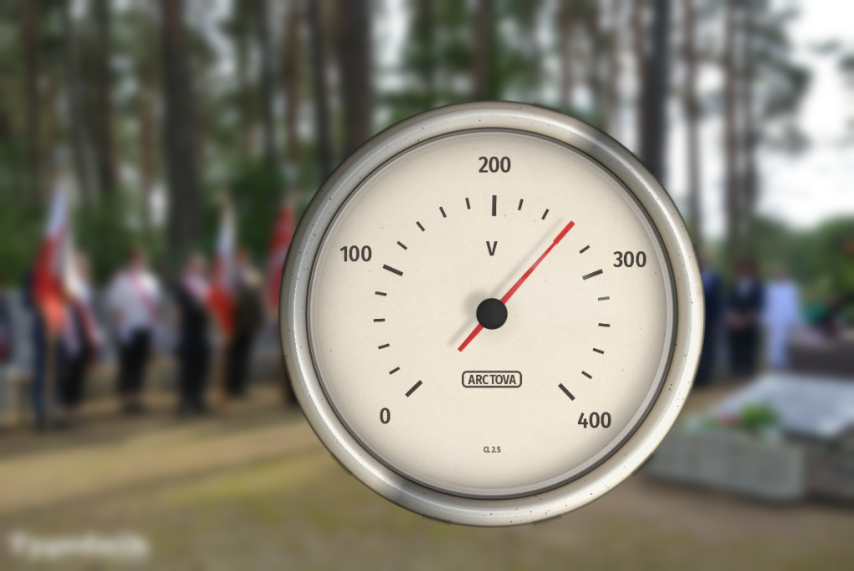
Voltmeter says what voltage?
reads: 260 V
